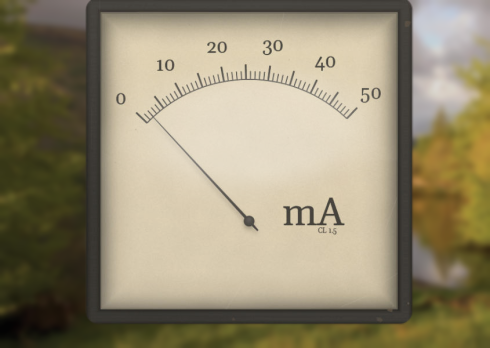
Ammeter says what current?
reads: 2 mA
